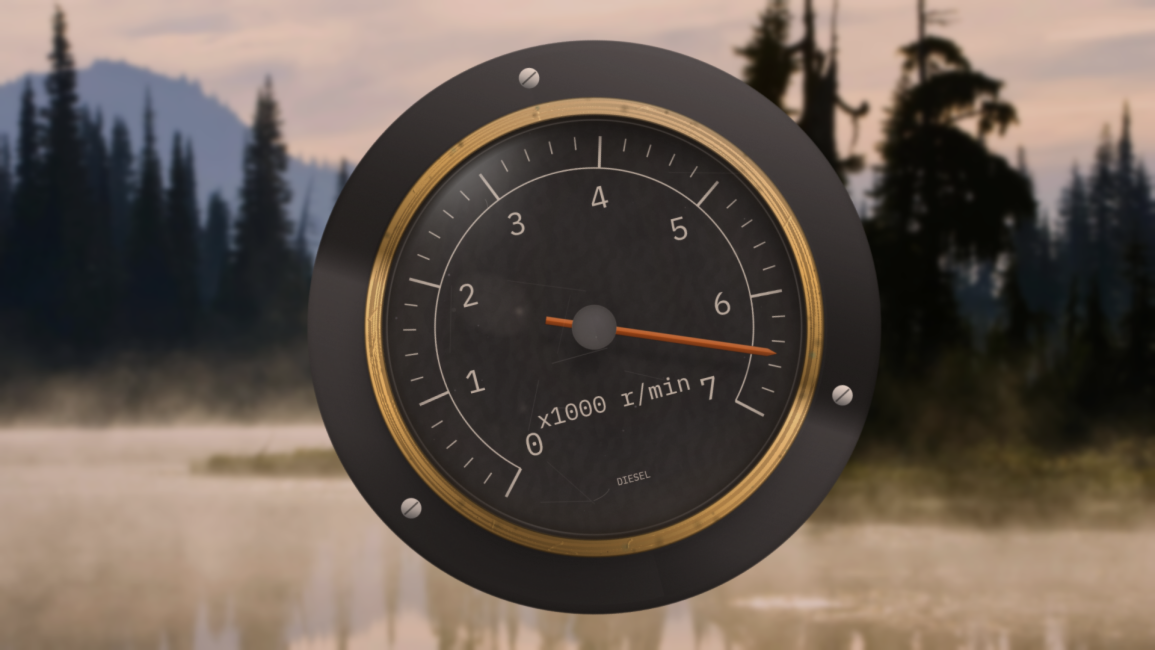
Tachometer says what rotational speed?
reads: 6500 rpm
